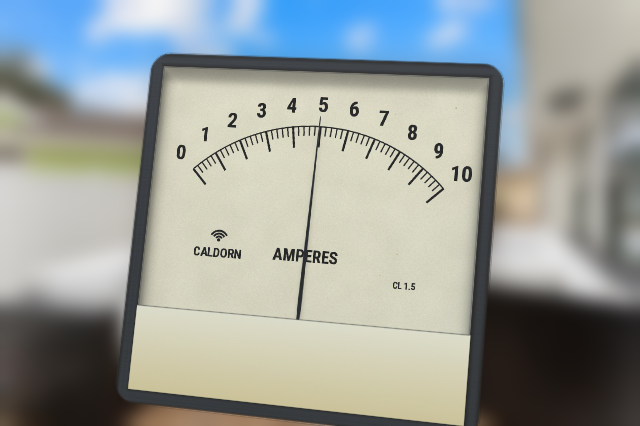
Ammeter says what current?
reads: 5 A
